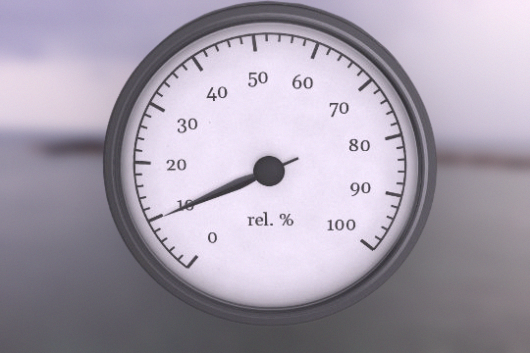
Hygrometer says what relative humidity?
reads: 10 %
